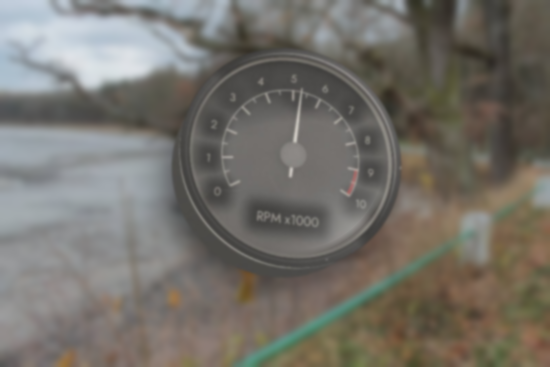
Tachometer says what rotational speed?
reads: 5250 rpm
